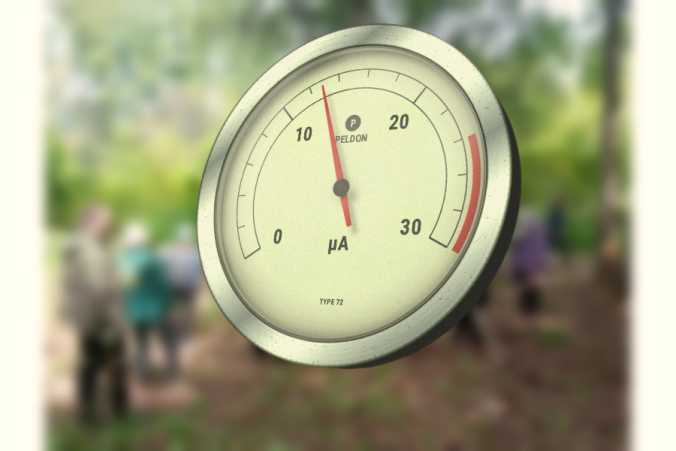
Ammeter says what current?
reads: 13 µA
